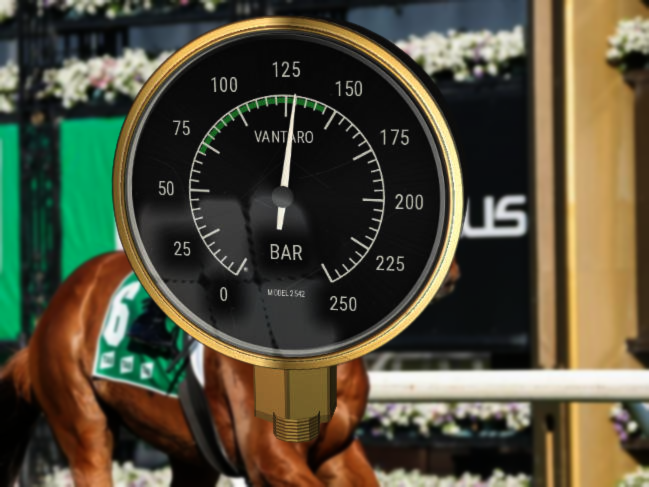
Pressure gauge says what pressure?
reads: 130 bar
